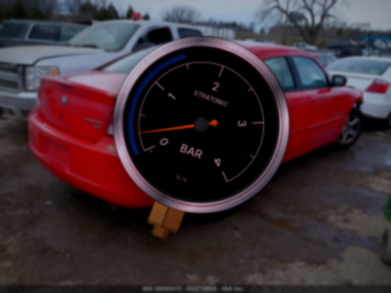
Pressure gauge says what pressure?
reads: 0.25 bar
